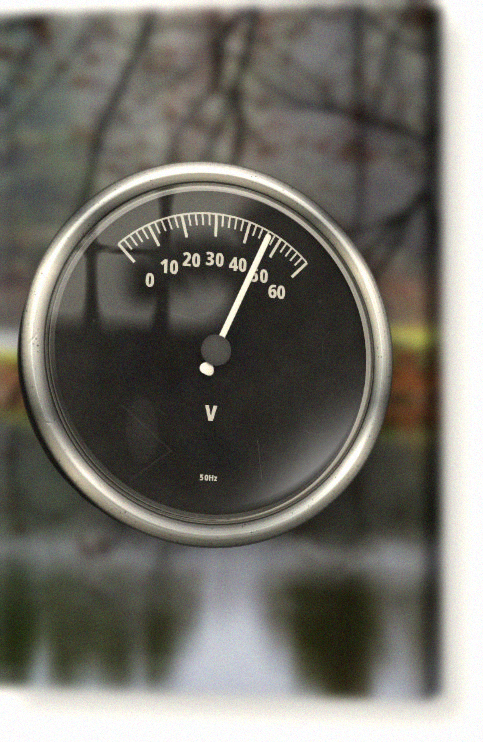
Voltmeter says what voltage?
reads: 46 V
